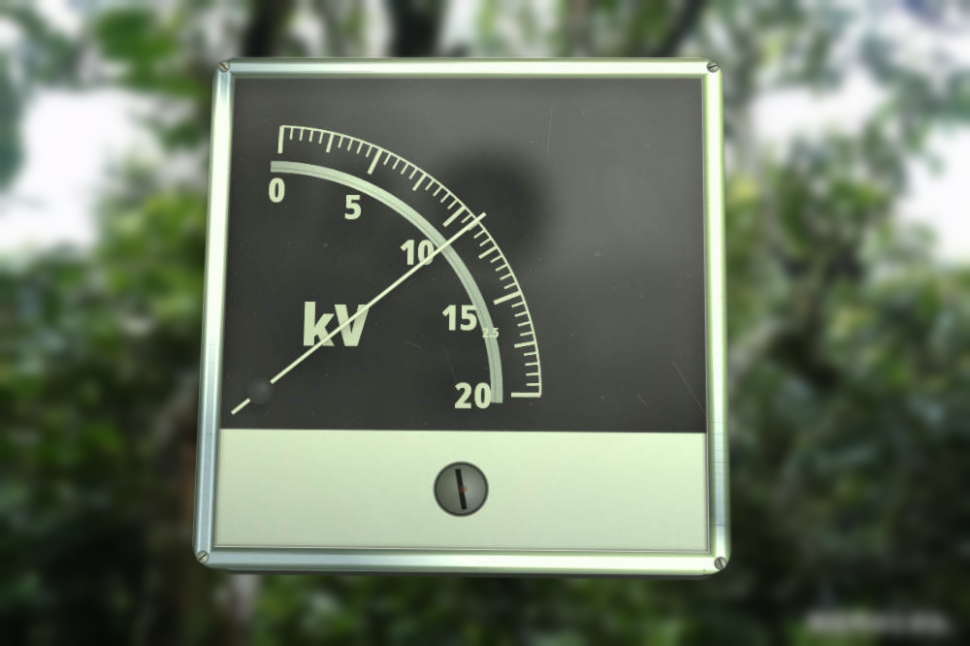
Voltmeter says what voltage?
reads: 11 kV
